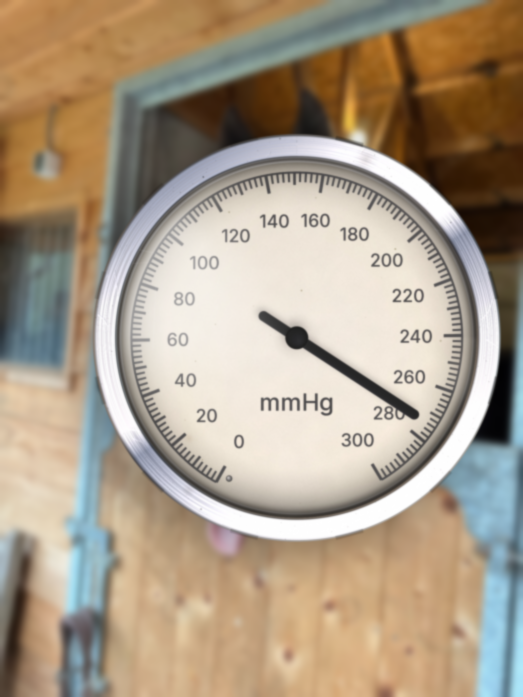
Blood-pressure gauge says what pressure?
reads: 274 mmHg
